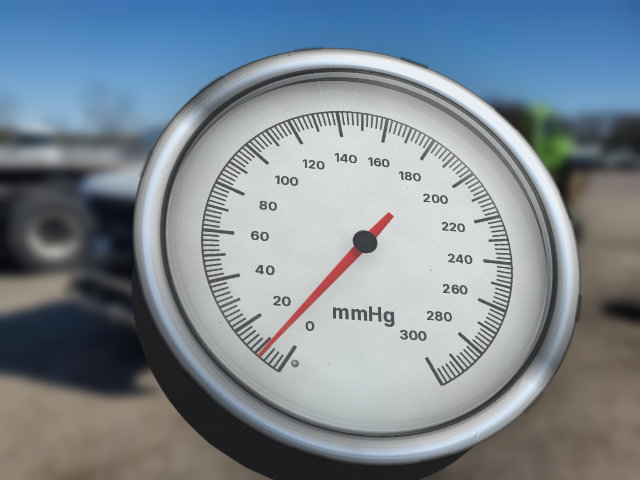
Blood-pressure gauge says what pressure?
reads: 8 mmHg
